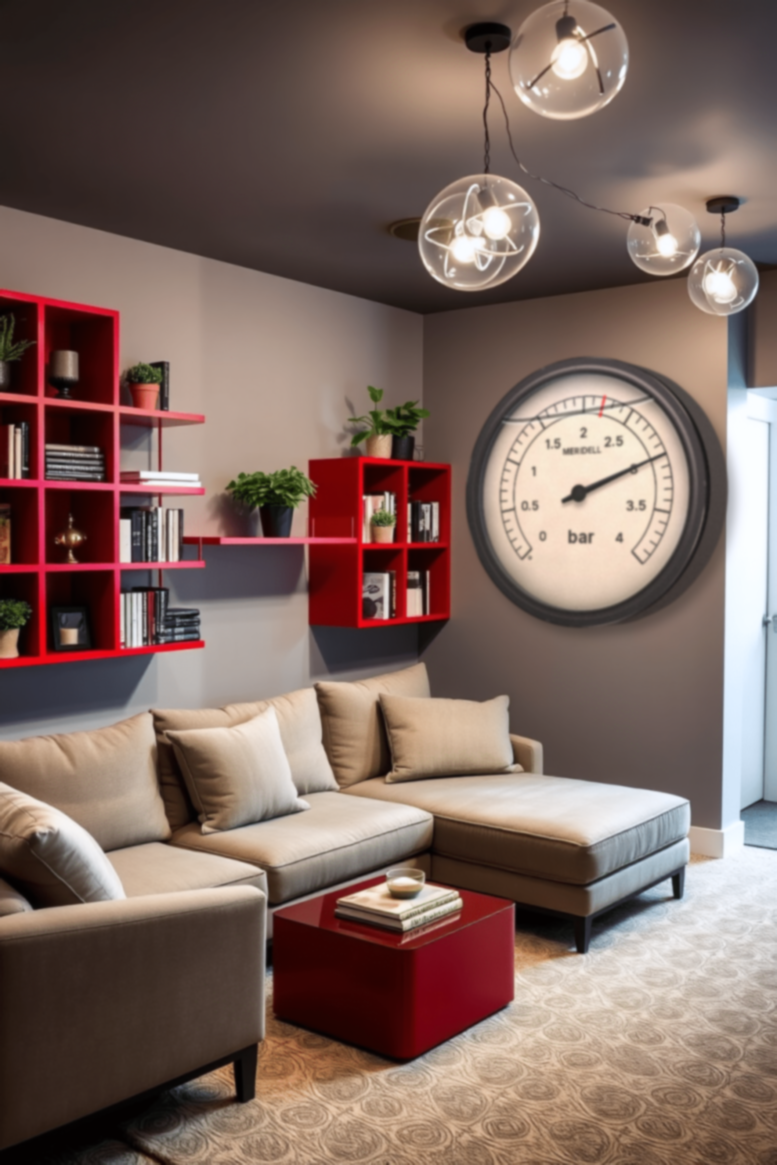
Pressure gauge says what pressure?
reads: 3 bar
